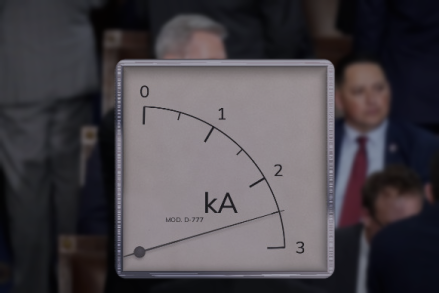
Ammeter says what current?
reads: 2.5 kA
